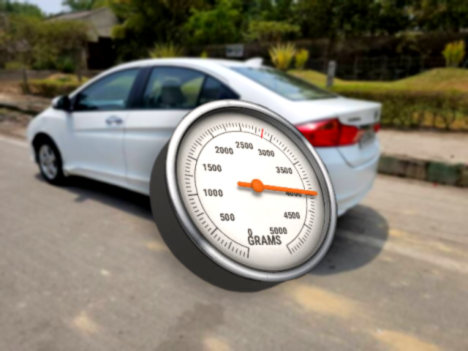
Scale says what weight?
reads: 4000 g
